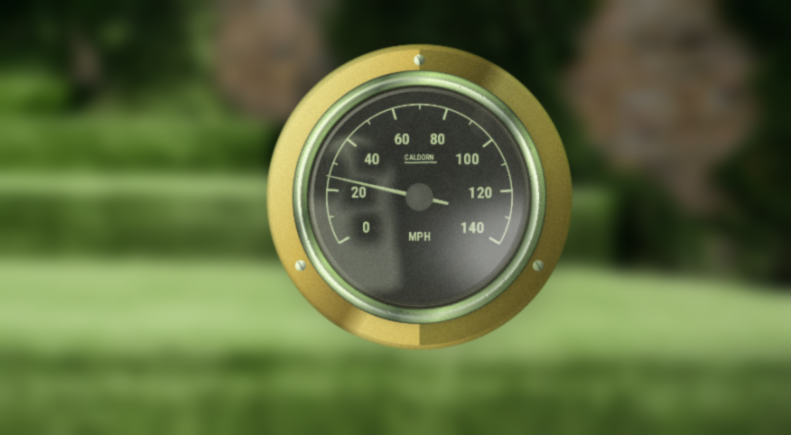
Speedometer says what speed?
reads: 25 mph
